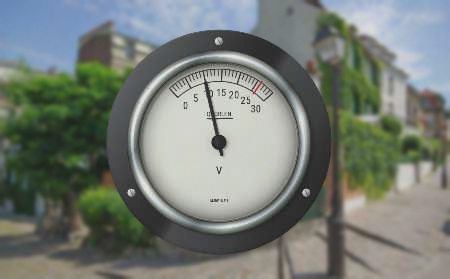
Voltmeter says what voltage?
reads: 10 V
